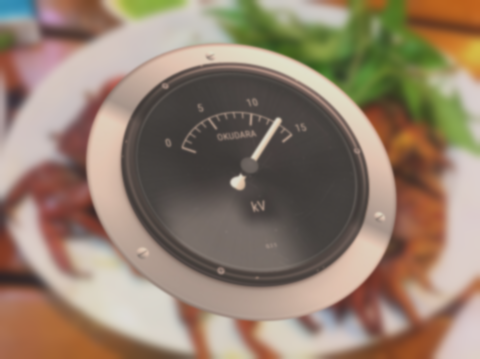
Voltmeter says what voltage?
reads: 13 kV
